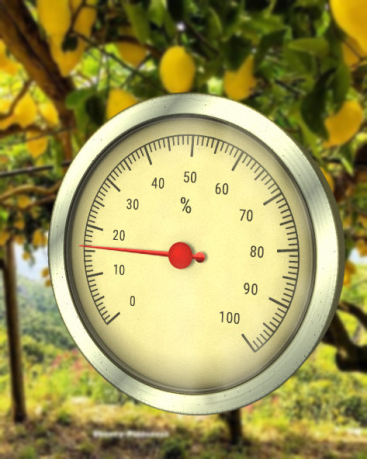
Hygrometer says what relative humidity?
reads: 16 %
